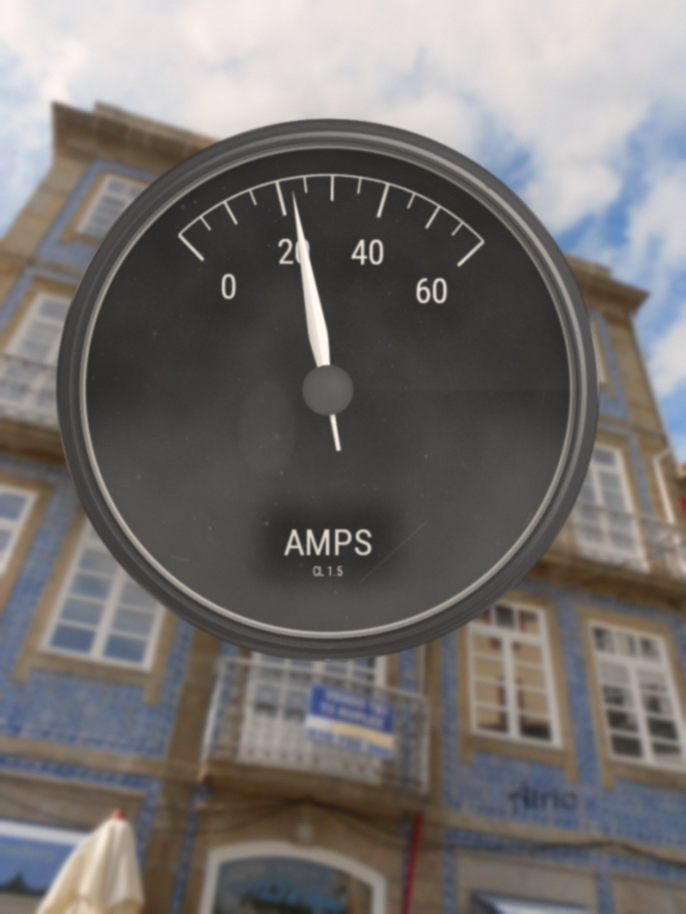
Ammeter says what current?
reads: 22.5 A
